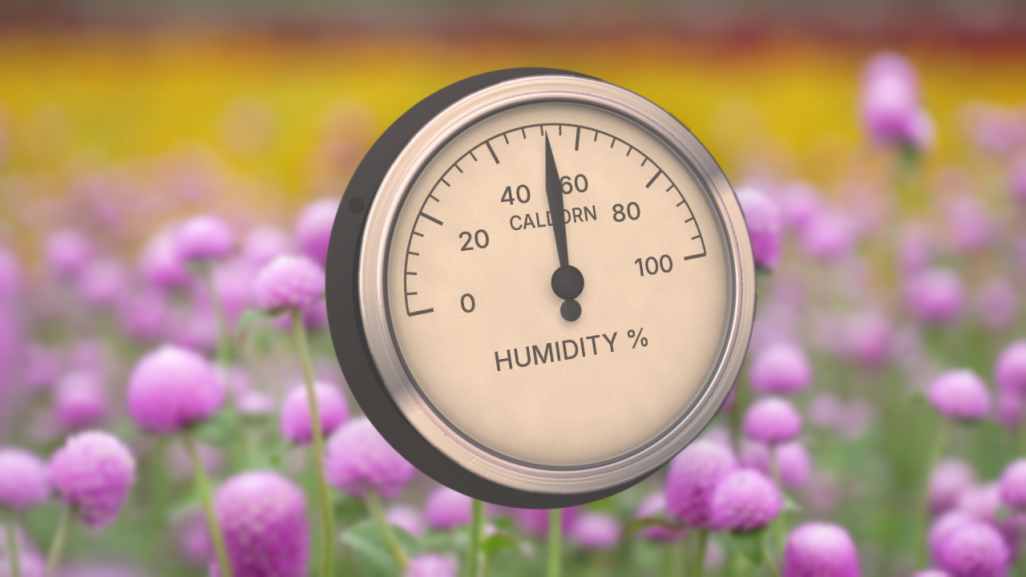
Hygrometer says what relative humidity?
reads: 52 %
